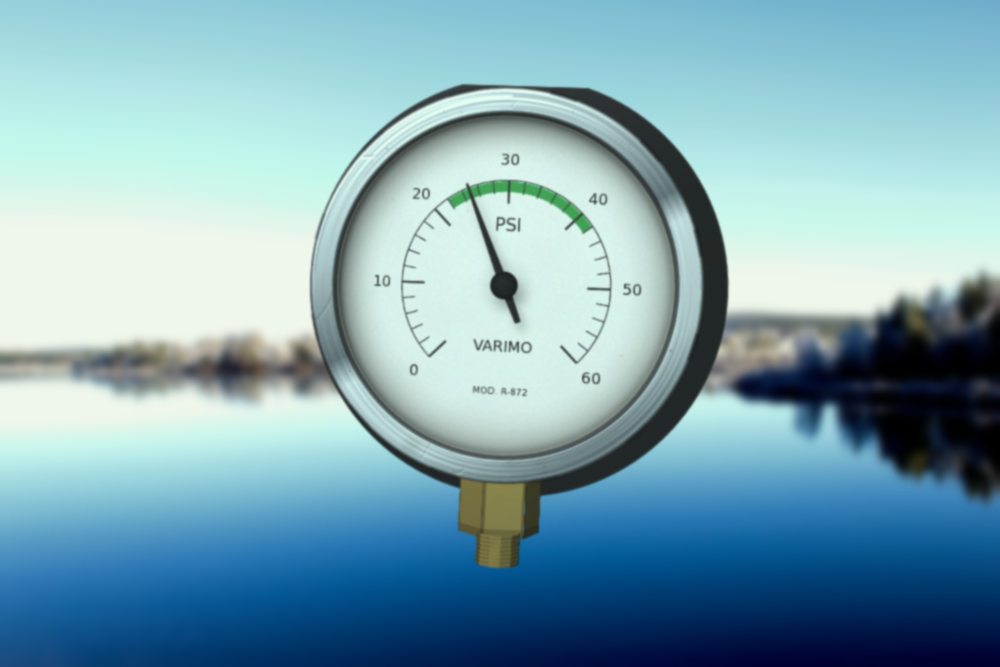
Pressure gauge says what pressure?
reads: 25 psi
